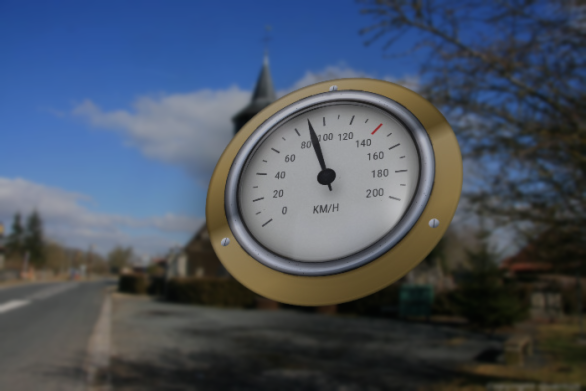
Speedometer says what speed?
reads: 90 km/h
